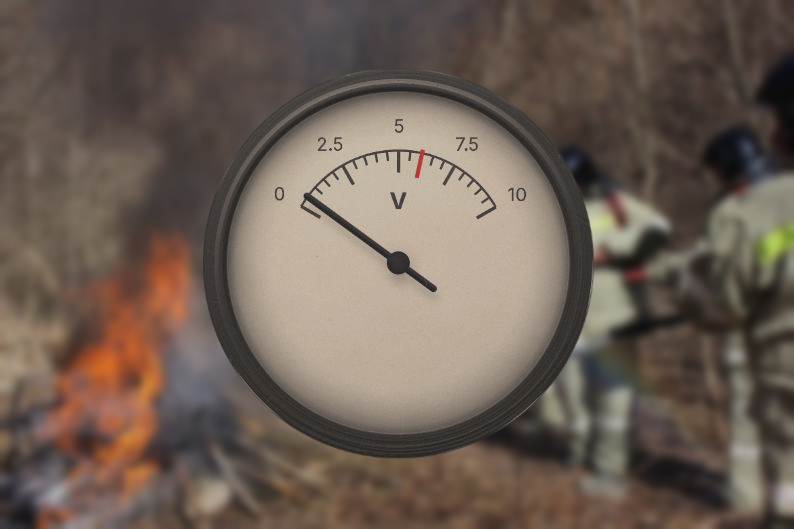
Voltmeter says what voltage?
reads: 0.5 V
